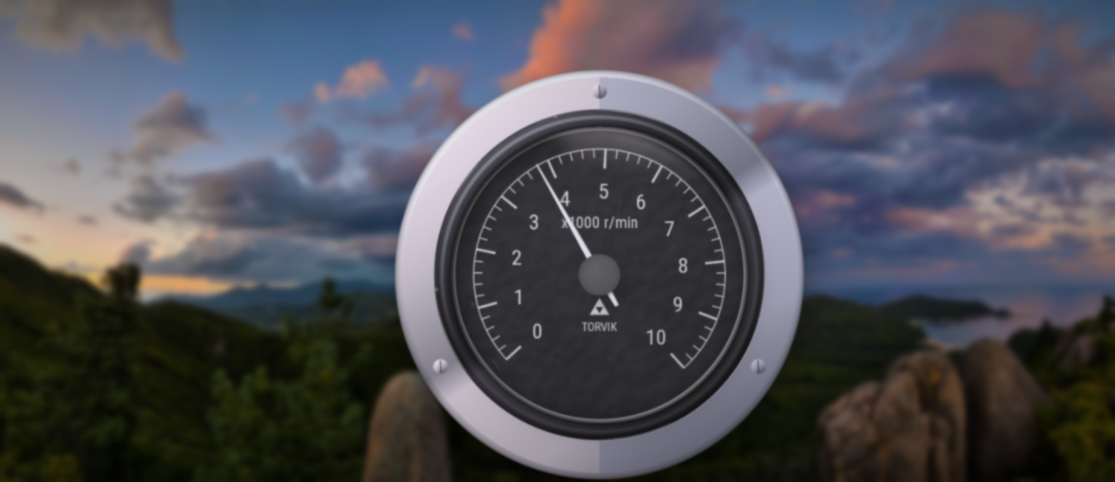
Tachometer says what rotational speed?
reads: 3800 rpm
